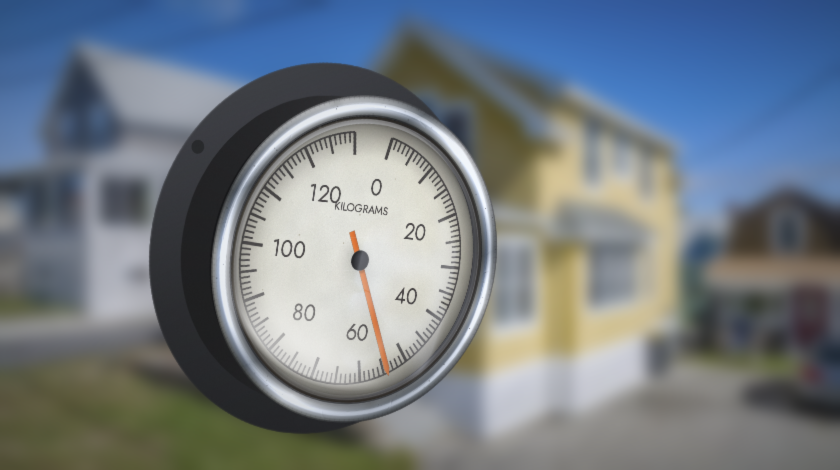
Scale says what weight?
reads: 55 kg
